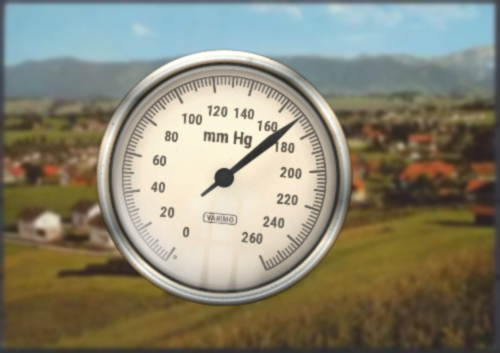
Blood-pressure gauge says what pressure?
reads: 170 mmHg
